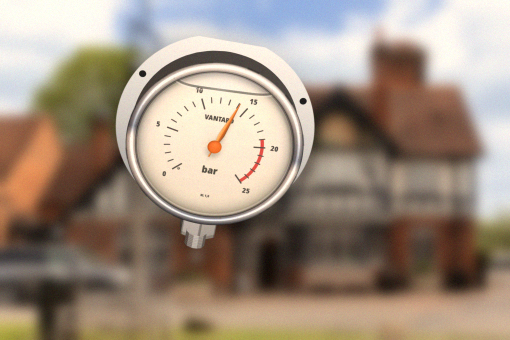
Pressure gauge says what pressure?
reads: 14 bar
